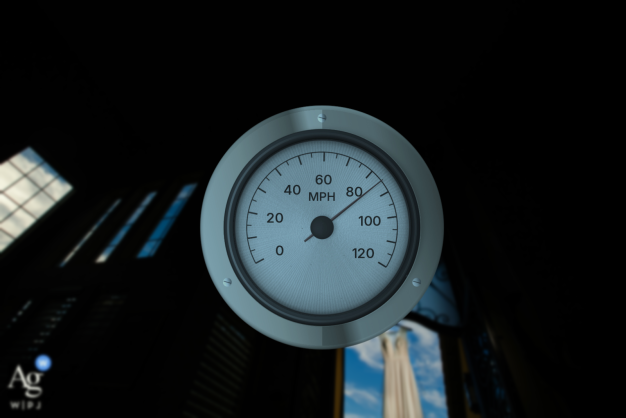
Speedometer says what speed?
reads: 85 mph
